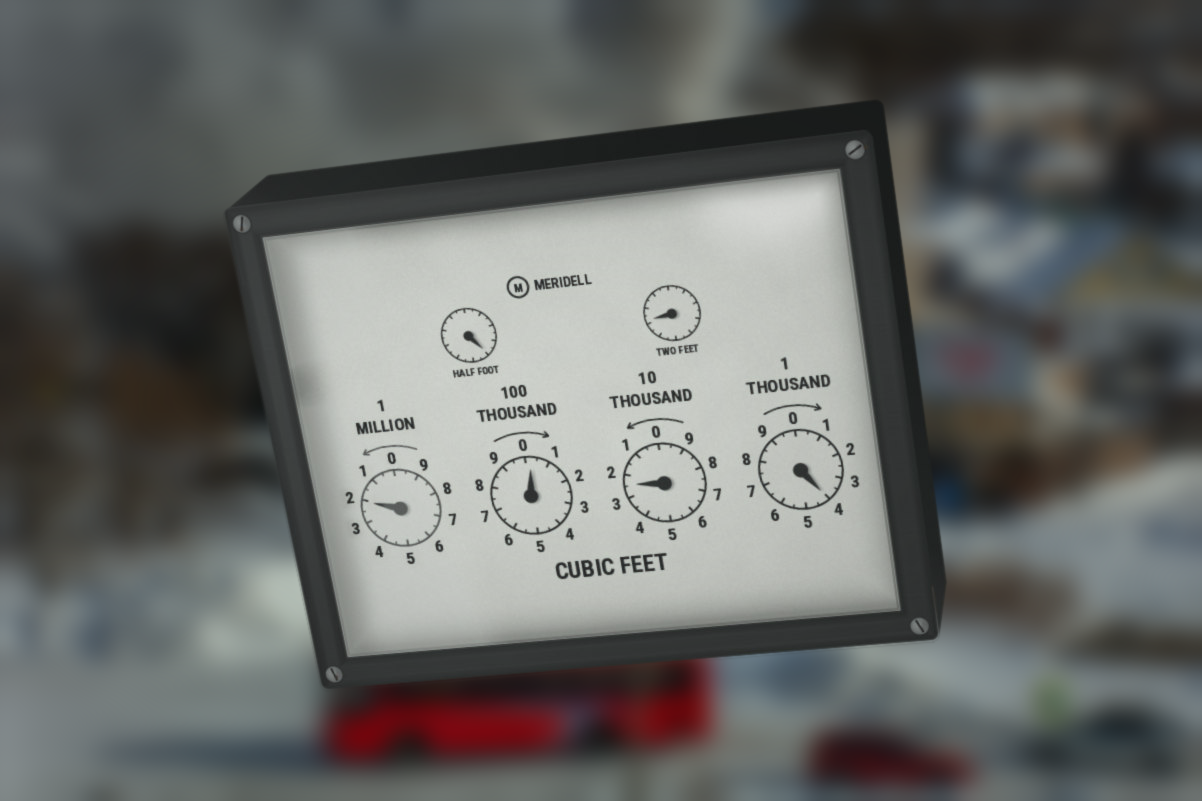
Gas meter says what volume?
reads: 202400 ft³
